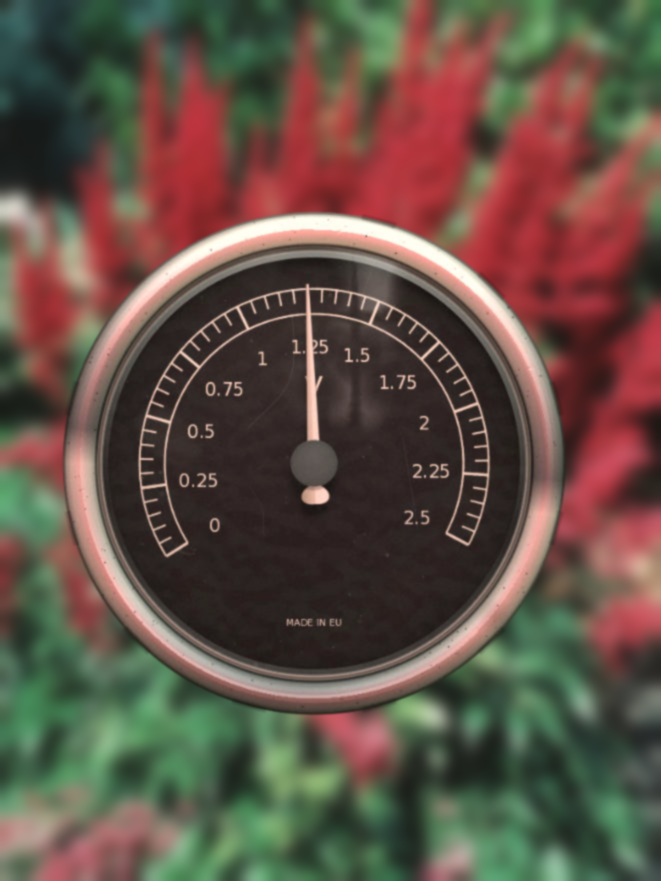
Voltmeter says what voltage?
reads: 1.25 V
